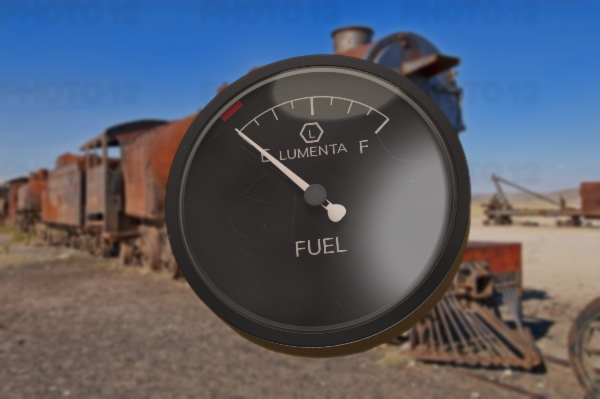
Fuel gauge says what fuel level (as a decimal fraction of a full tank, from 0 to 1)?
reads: 0
